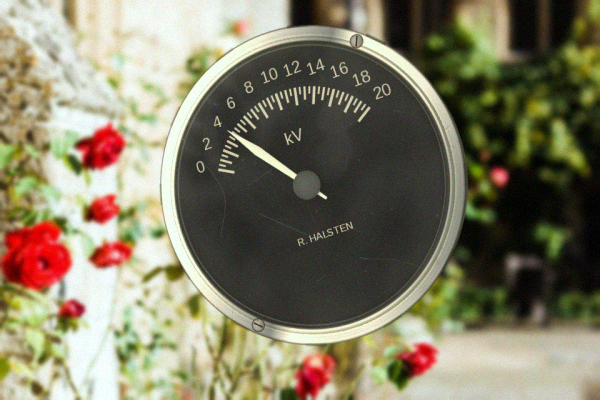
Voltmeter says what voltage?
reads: 4 kV
